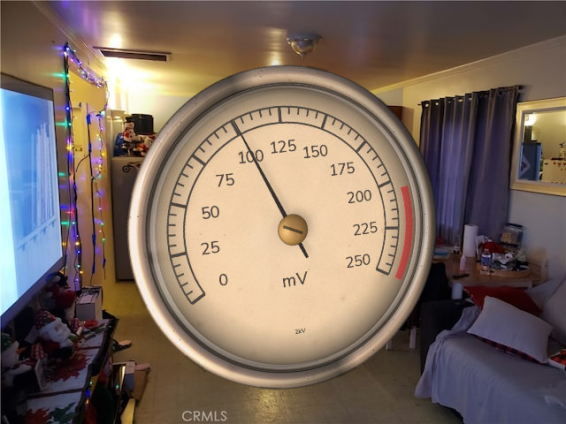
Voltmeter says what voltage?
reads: 100 mV
